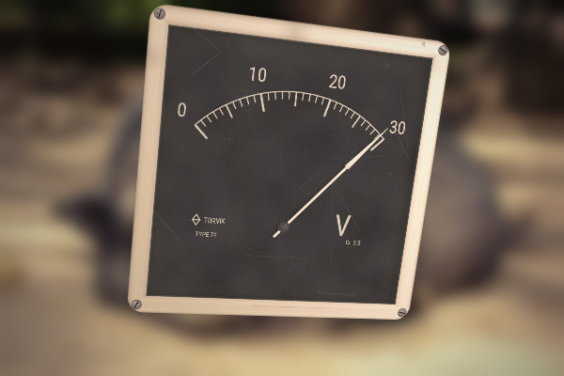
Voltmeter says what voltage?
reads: 29 V
